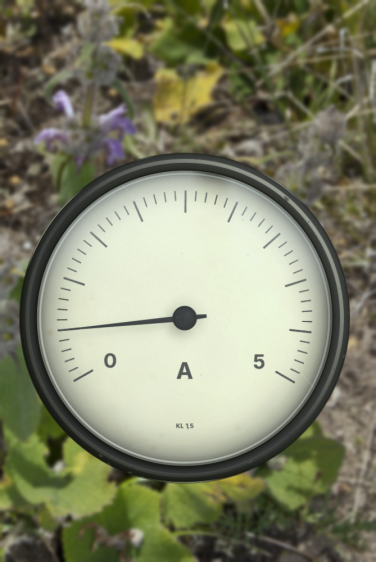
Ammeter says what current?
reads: 0.5 A
